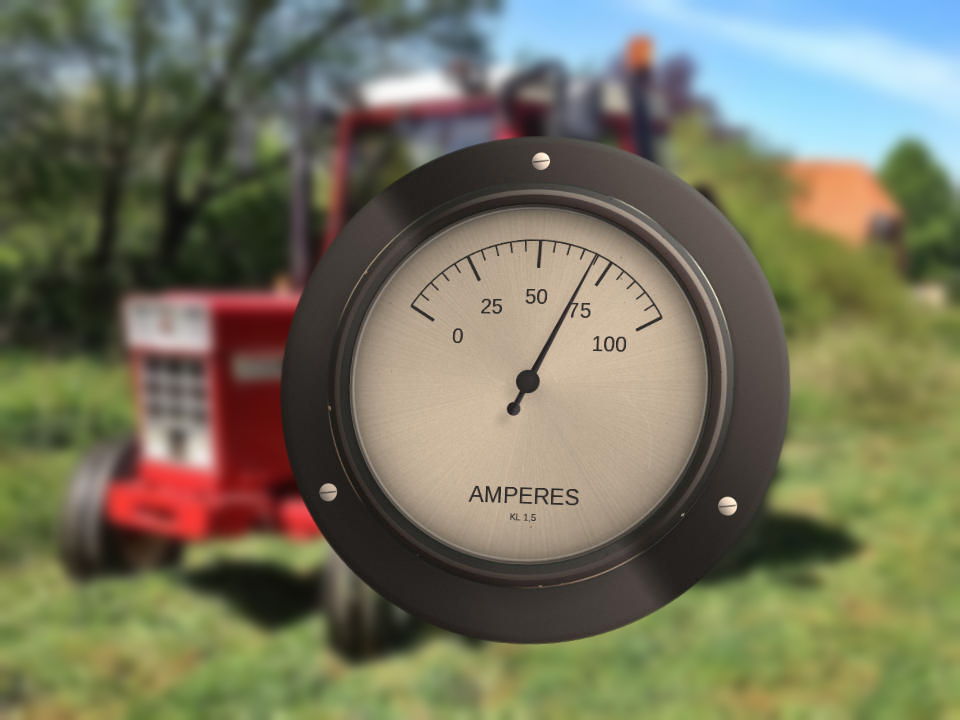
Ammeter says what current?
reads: 70 A
